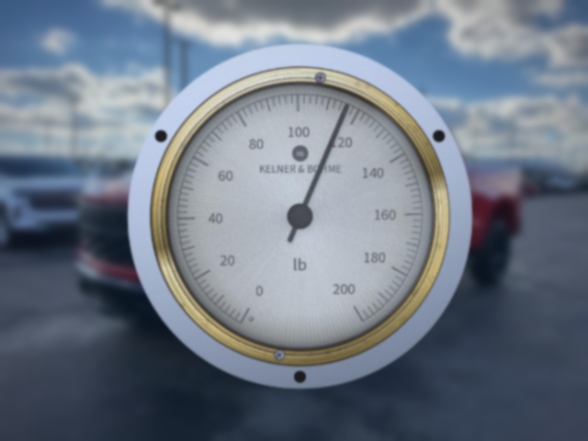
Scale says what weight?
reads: 116 lb
